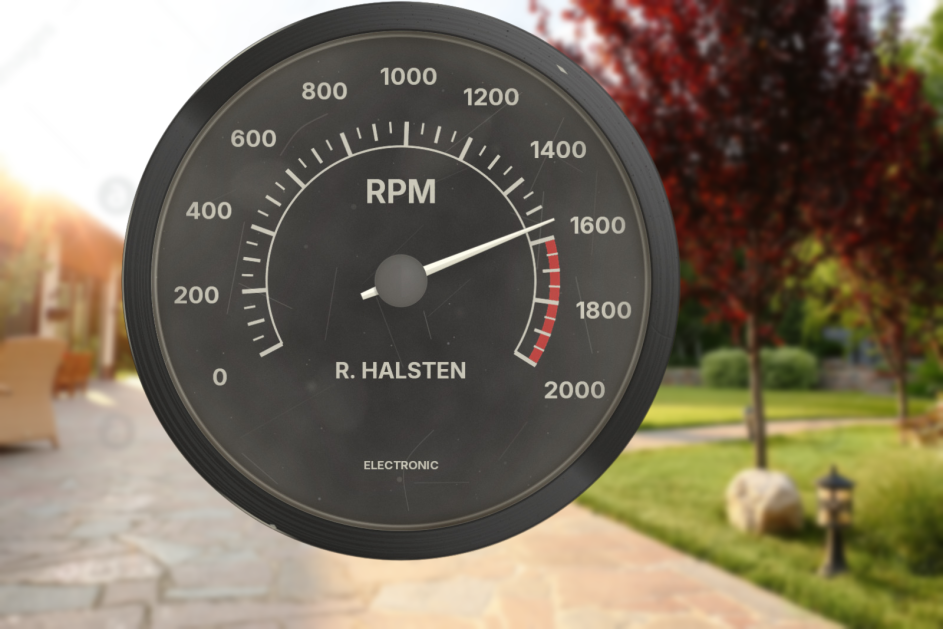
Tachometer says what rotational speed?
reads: 1550 rpm
